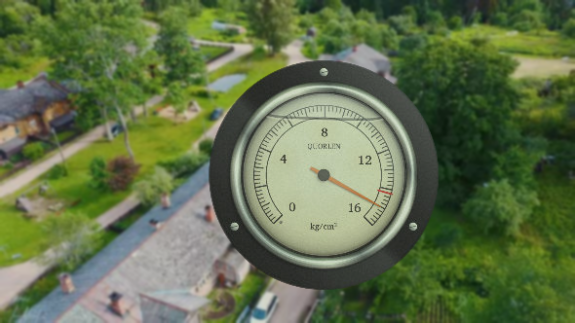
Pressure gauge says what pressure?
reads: 15 kg/cm²
